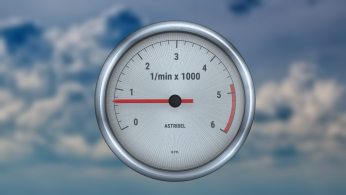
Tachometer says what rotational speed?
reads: 700 rpm
